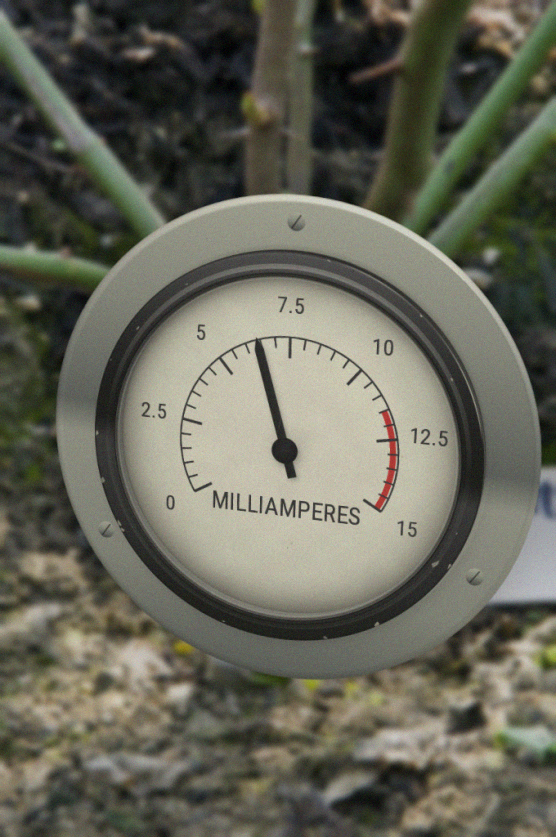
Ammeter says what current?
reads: 6.5 mA
